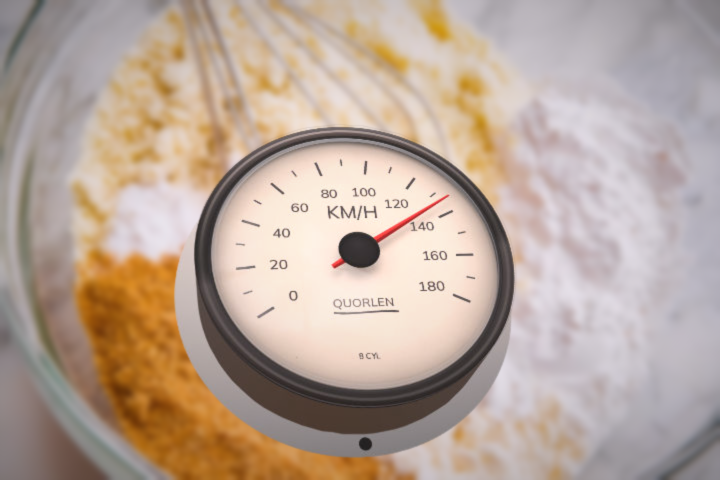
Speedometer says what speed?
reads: 135 km/h
